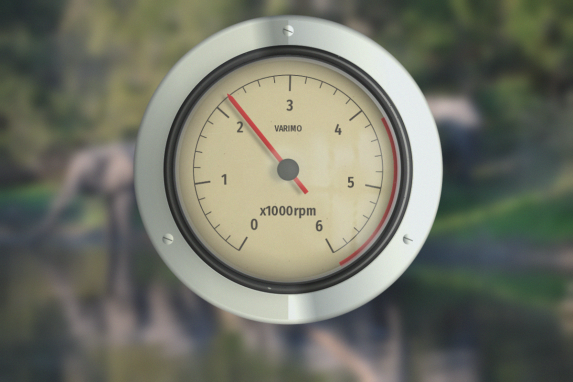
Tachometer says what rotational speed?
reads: 2200 rpm
